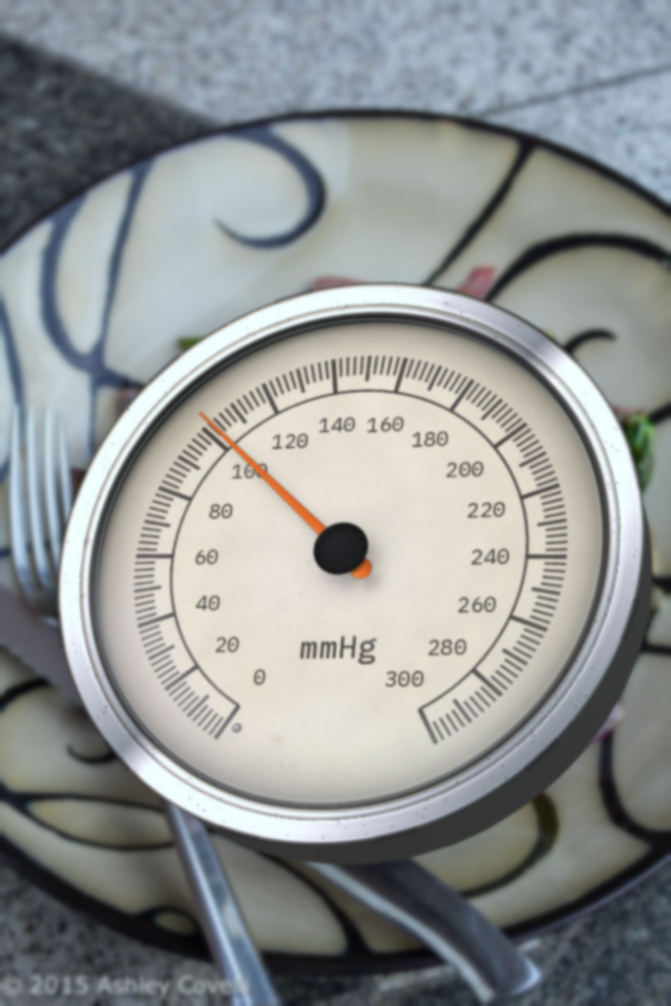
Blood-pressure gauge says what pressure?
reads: 102 mmHg
